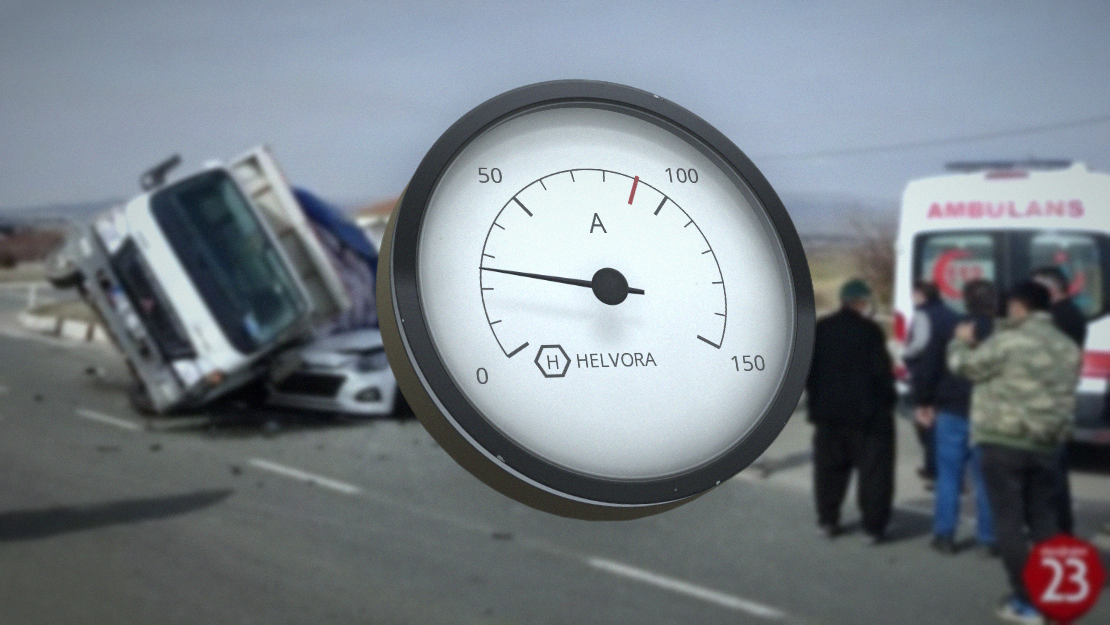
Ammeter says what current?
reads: 25 A
